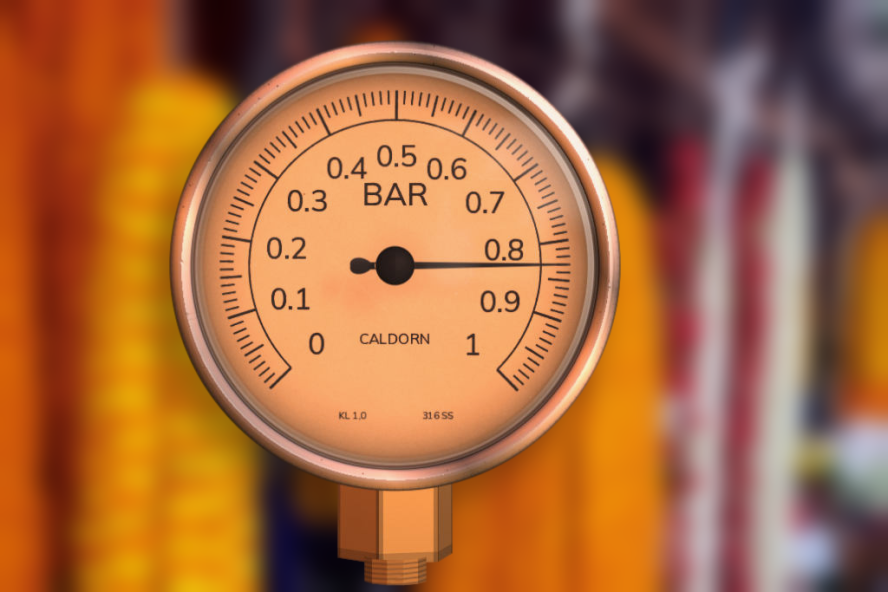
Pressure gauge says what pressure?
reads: 0.83 bar
